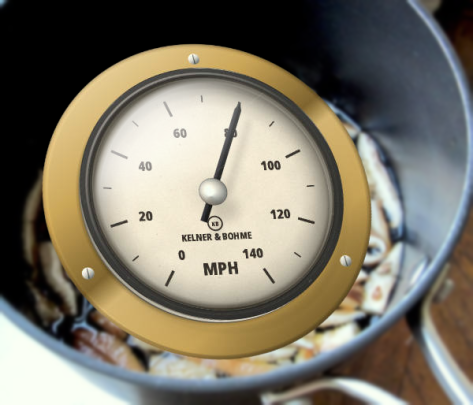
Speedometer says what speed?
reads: 80 mph
